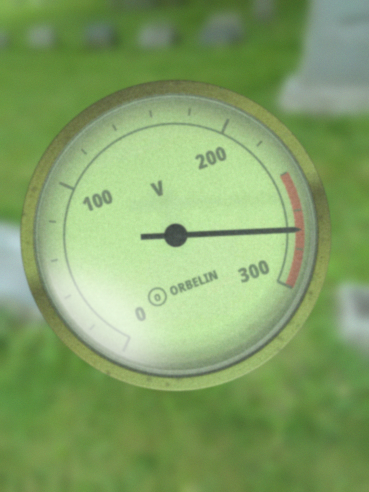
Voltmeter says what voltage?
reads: 270 V
